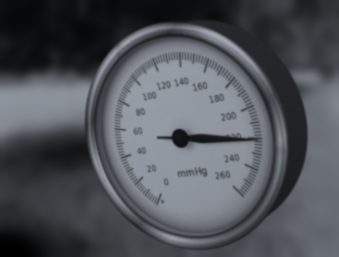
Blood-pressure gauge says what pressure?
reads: 220 mmHg
